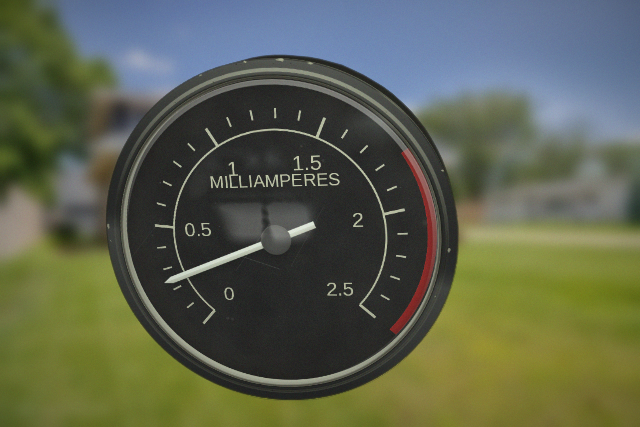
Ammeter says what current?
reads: 0.25 mA
